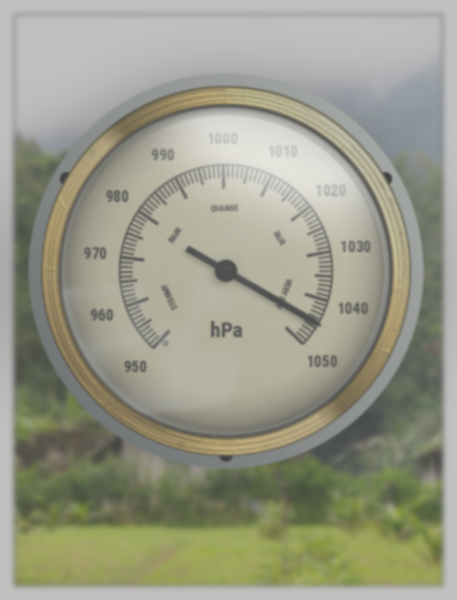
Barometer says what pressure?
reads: 1045 hPa
